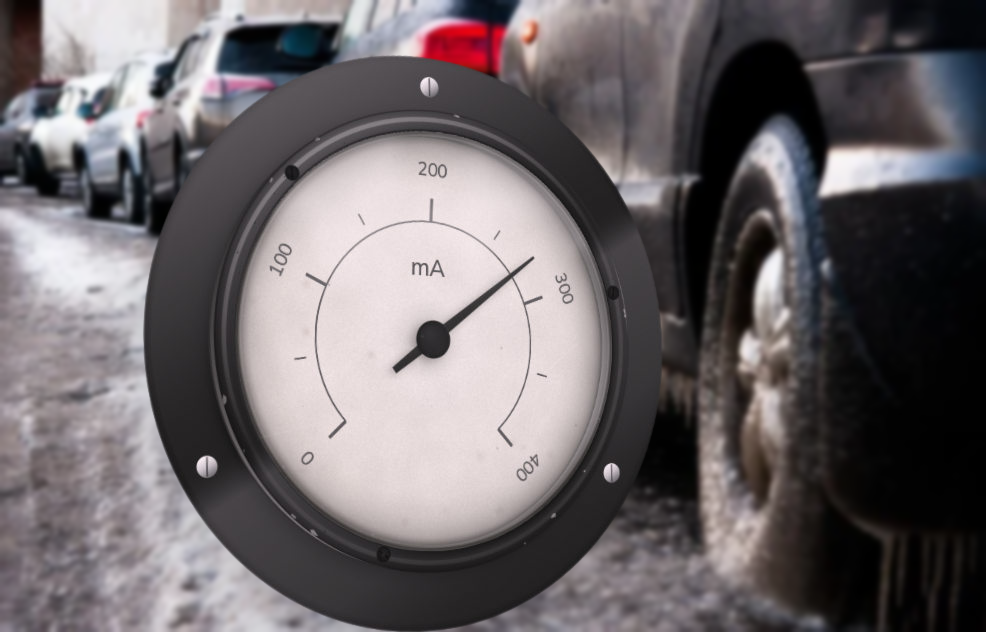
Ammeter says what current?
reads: 275 mA
